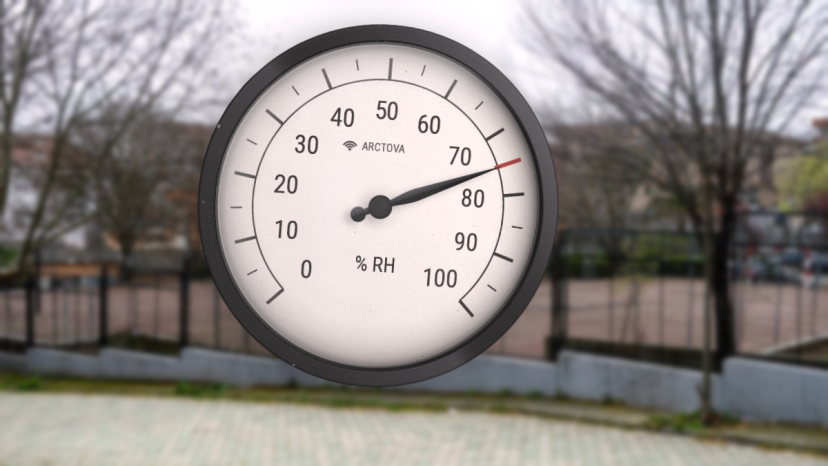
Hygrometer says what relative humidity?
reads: 75 %
